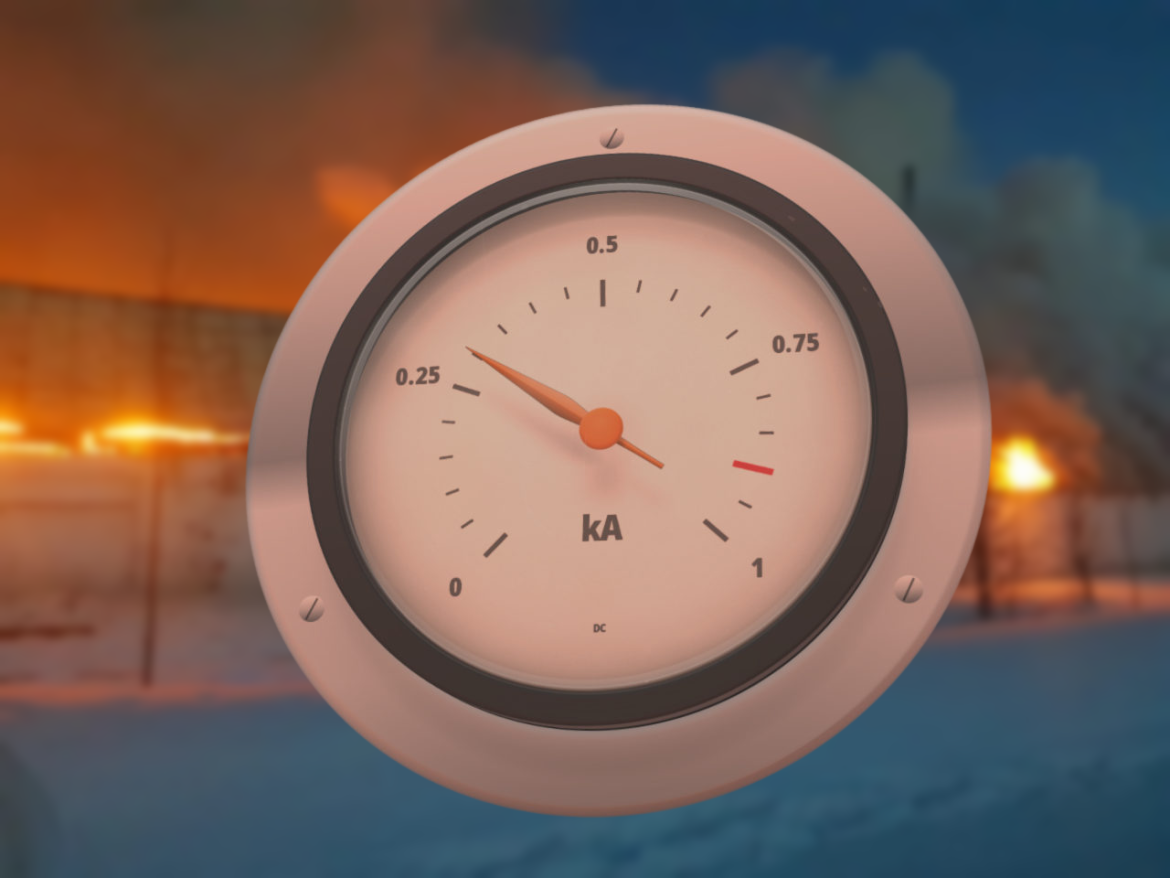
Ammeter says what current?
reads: 0.3 kA
